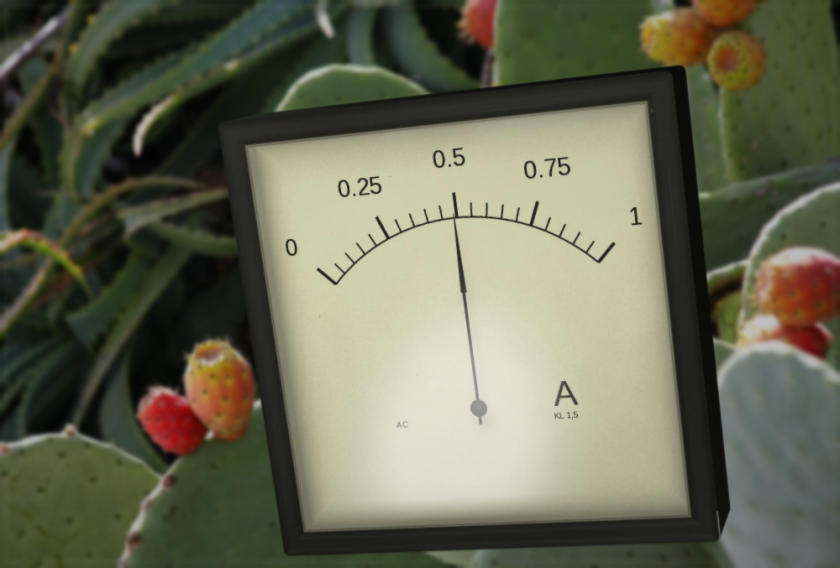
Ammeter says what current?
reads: 0.5 A
